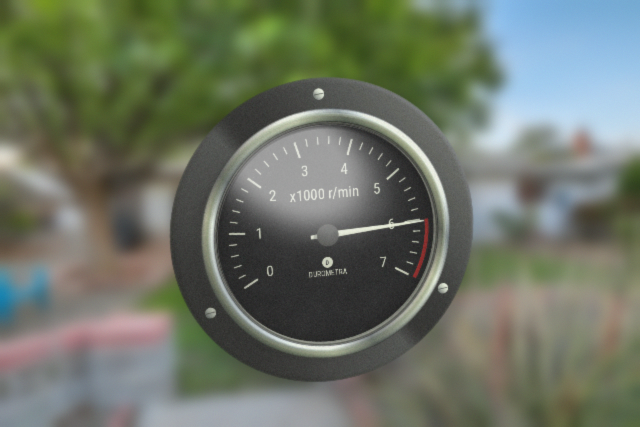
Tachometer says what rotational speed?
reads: 6000 rpm
